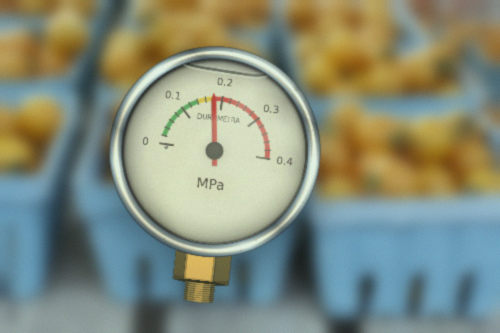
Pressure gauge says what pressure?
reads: 0.18 MPa
